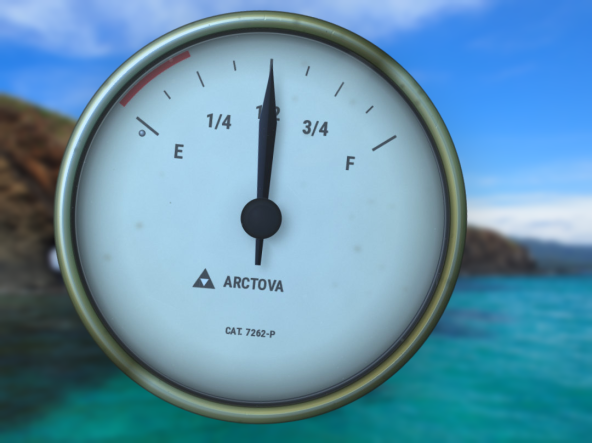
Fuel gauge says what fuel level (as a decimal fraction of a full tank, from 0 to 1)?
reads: 0.5
